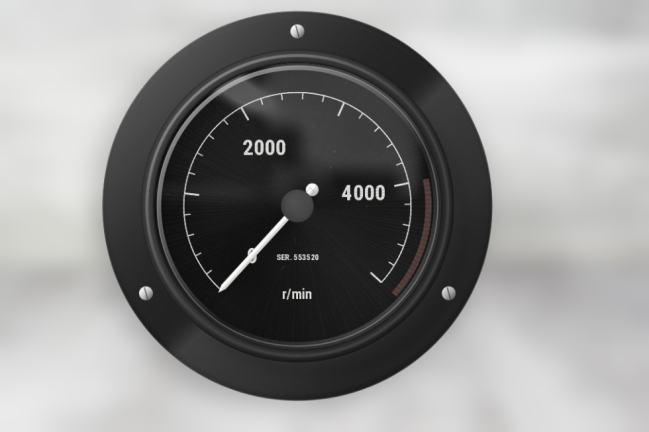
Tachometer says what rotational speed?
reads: 0 rpm
